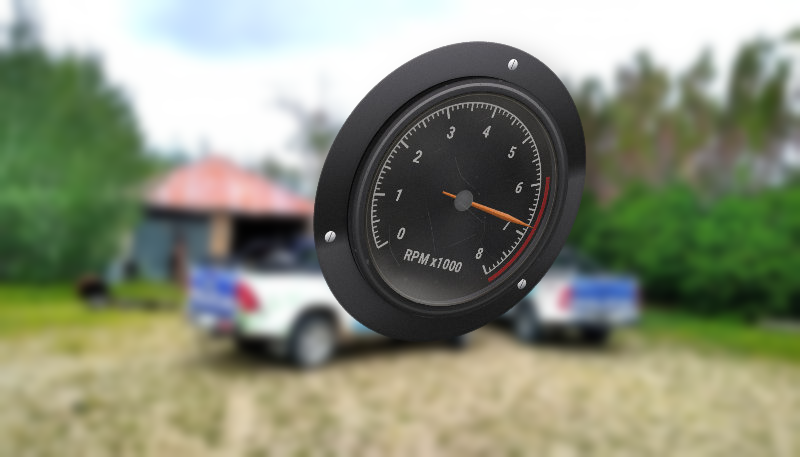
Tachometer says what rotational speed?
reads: 6800 rpm
